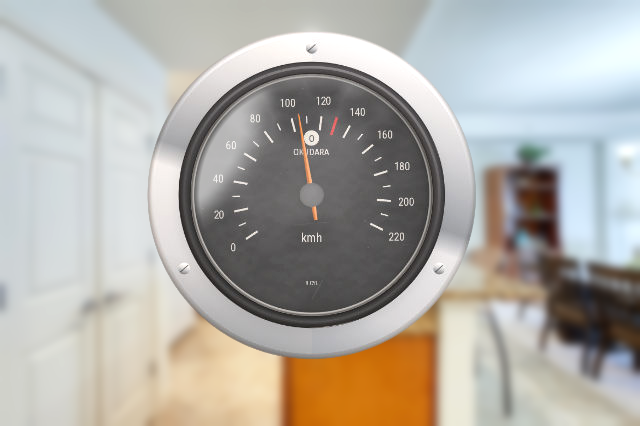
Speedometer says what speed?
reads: 105 km/h
